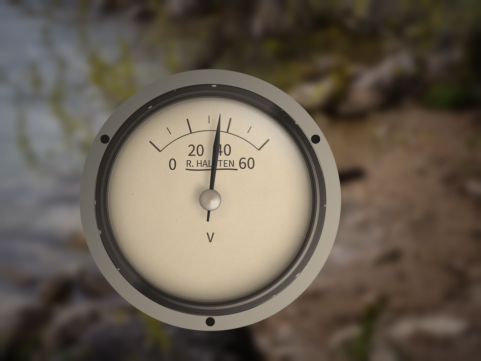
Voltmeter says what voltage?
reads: 35 V
